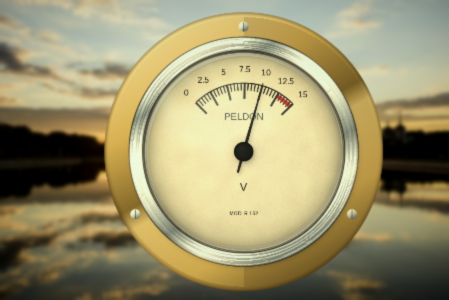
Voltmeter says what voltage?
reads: 10 V
